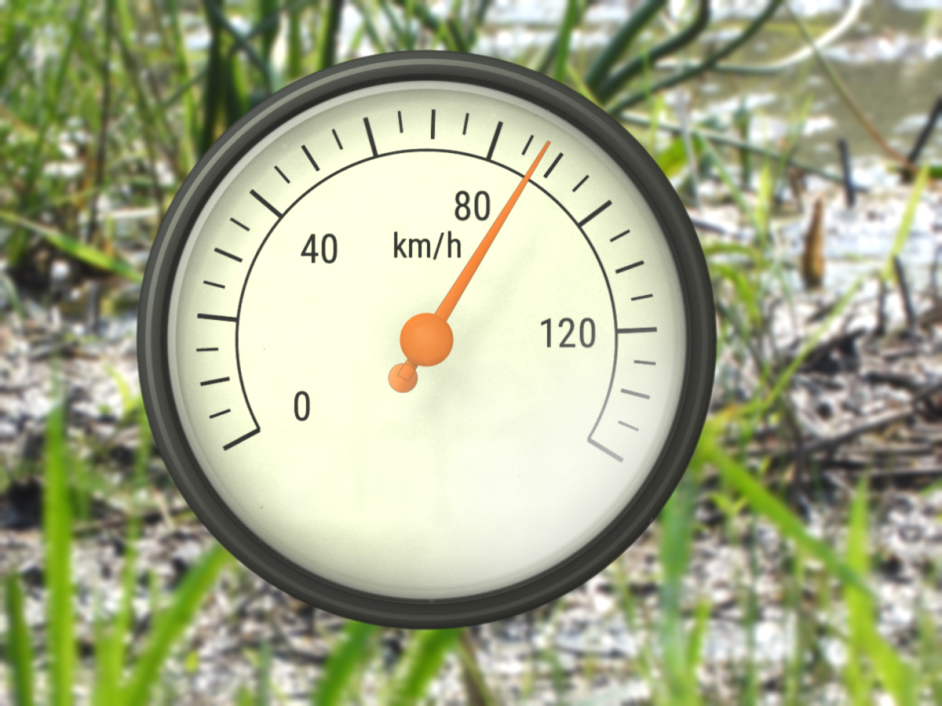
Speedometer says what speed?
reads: 87.5 km/h
